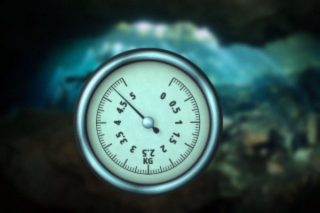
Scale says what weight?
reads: 4.75 kg
